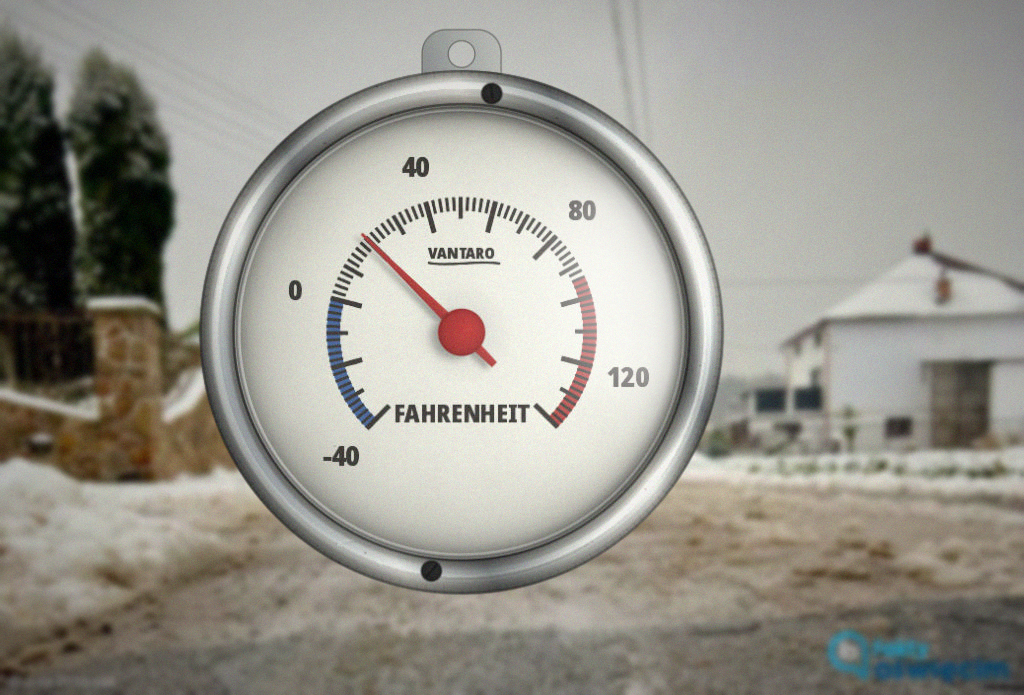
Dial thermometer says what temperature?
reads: 20 °F
